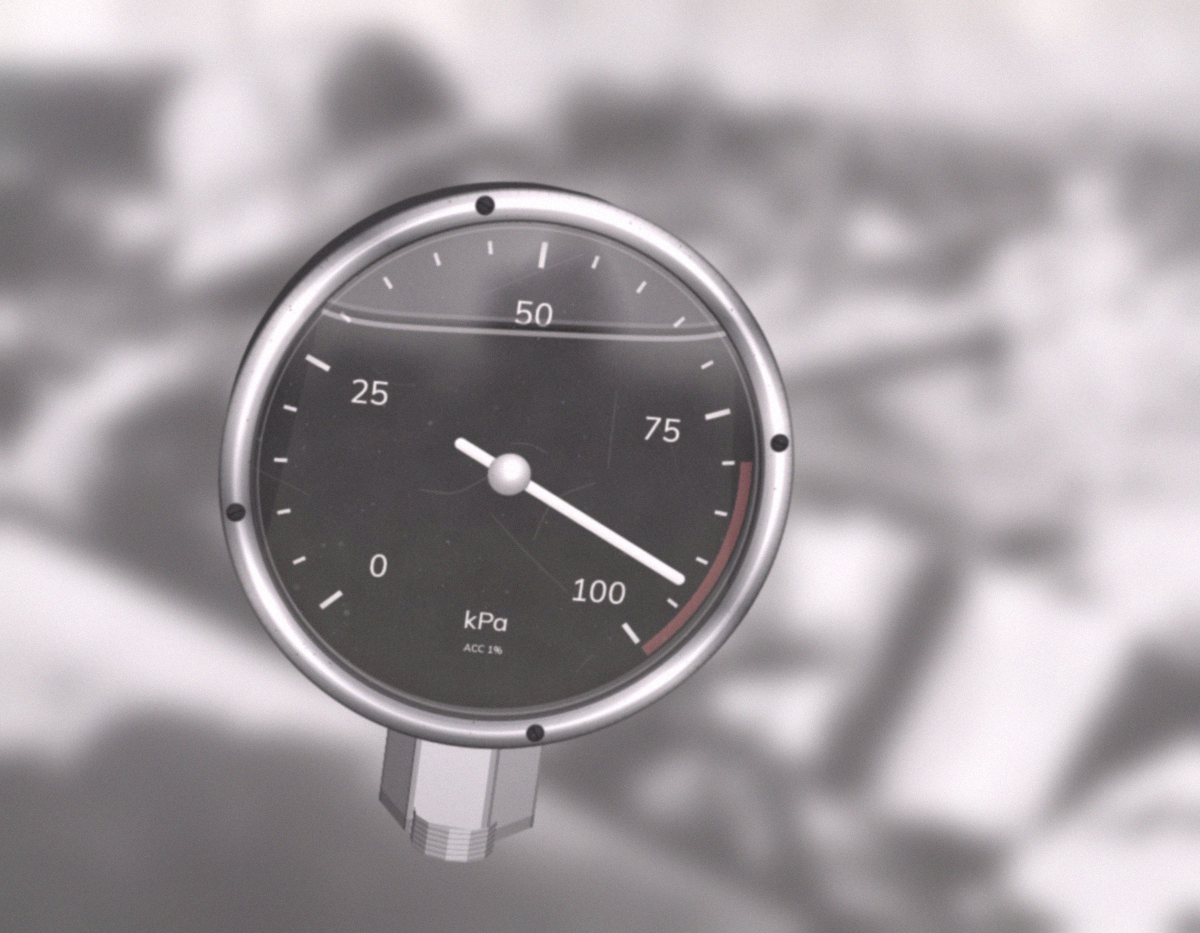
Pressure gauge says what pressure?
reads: 92.5 kPa
